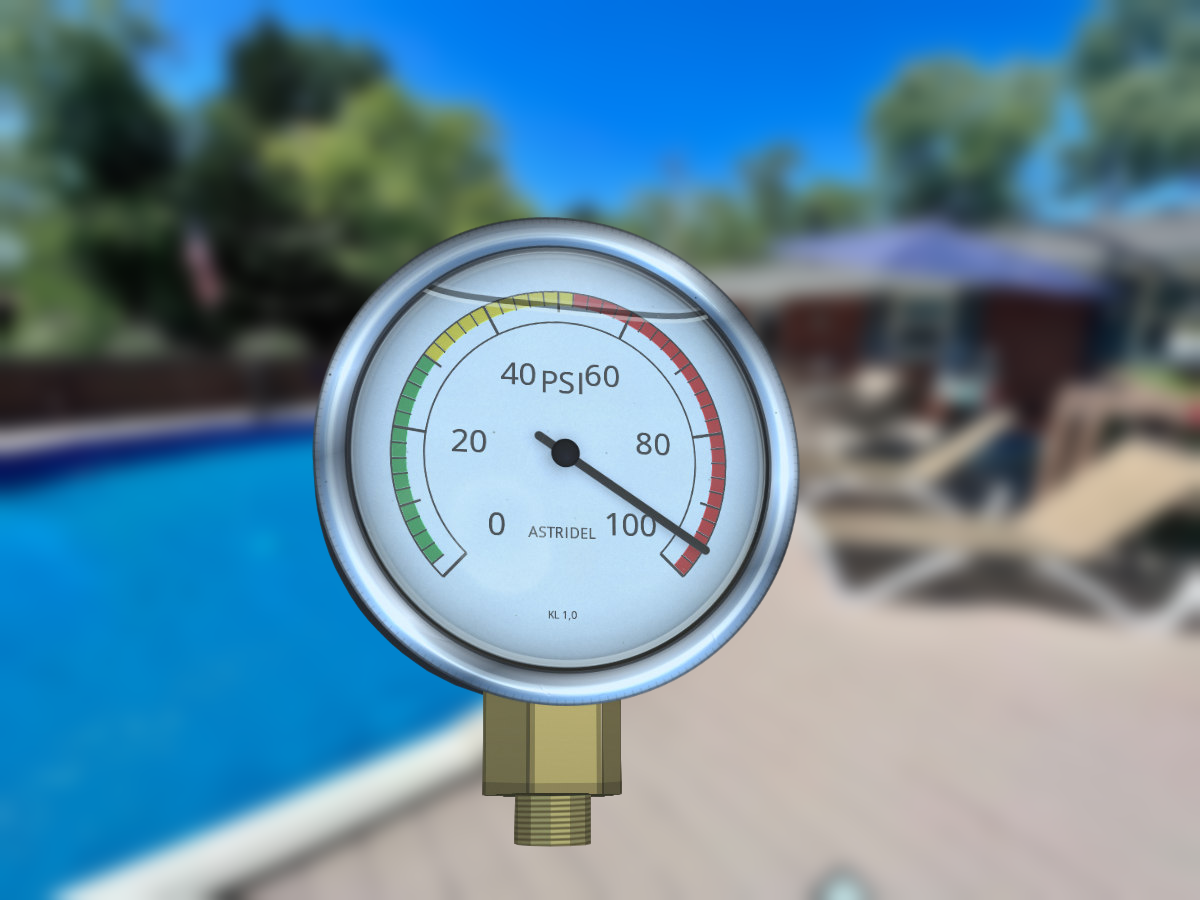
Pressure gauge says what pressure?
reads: 96 psi
